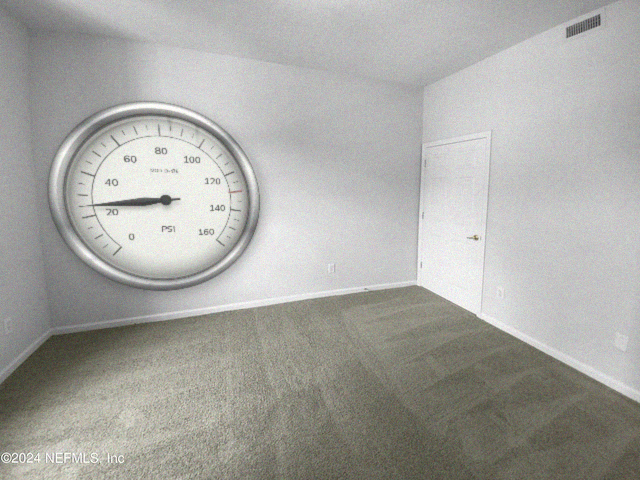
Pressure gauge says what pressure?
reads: 25 psi
